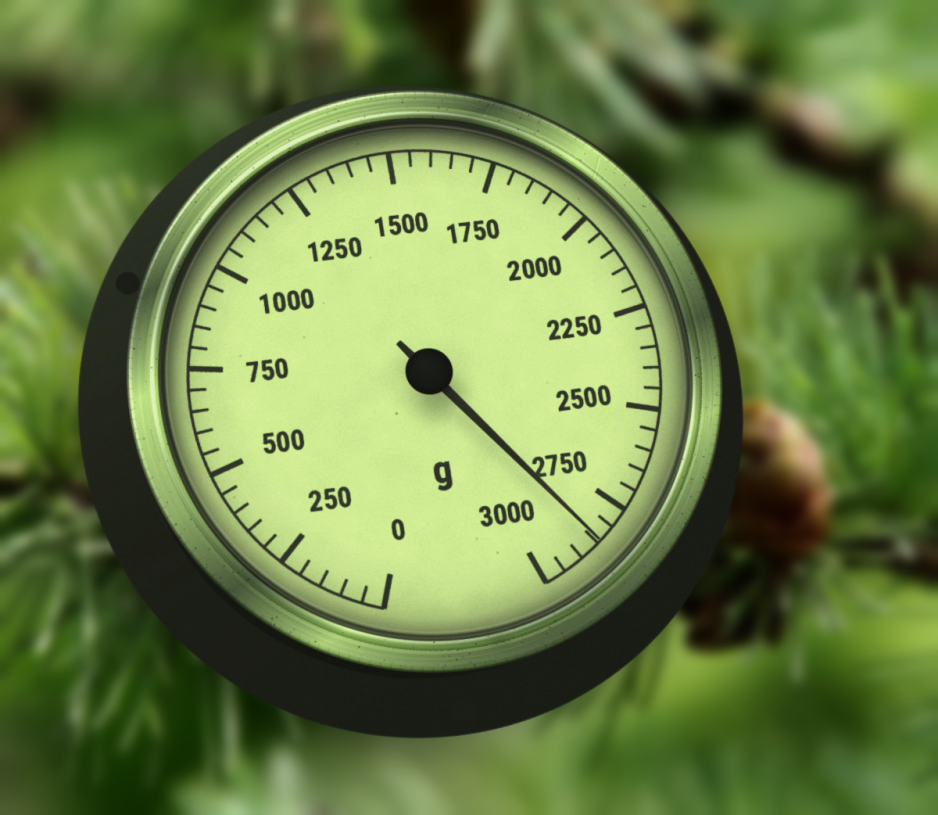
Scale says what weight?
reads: 2850 g
